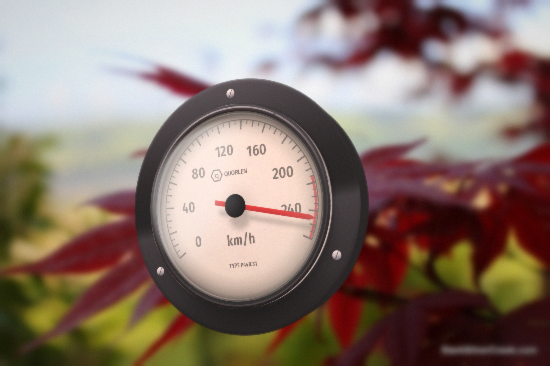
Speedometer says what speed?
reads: 245 km/h
